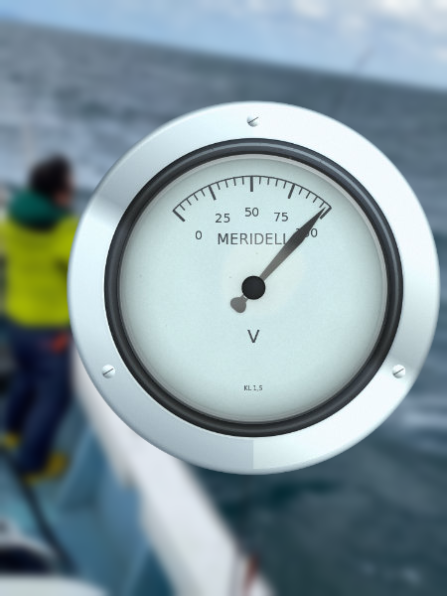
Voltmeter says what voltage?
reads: 97.5 V
